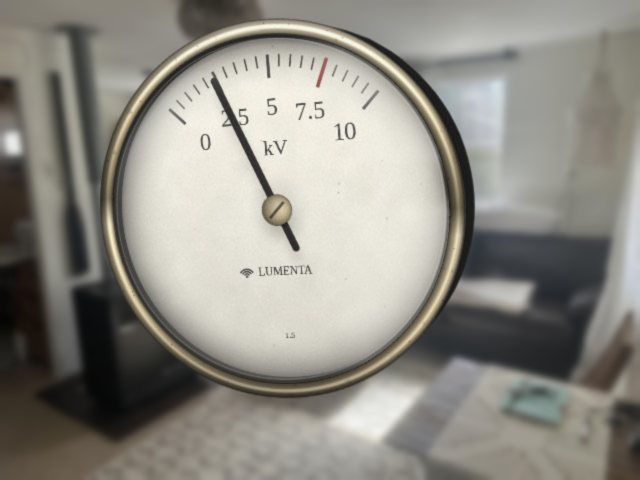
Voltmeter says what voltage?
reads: 2.5 kV
